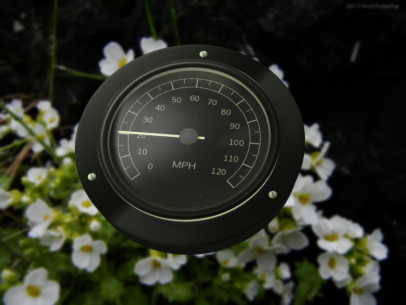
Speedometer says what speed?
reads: 20 mph
